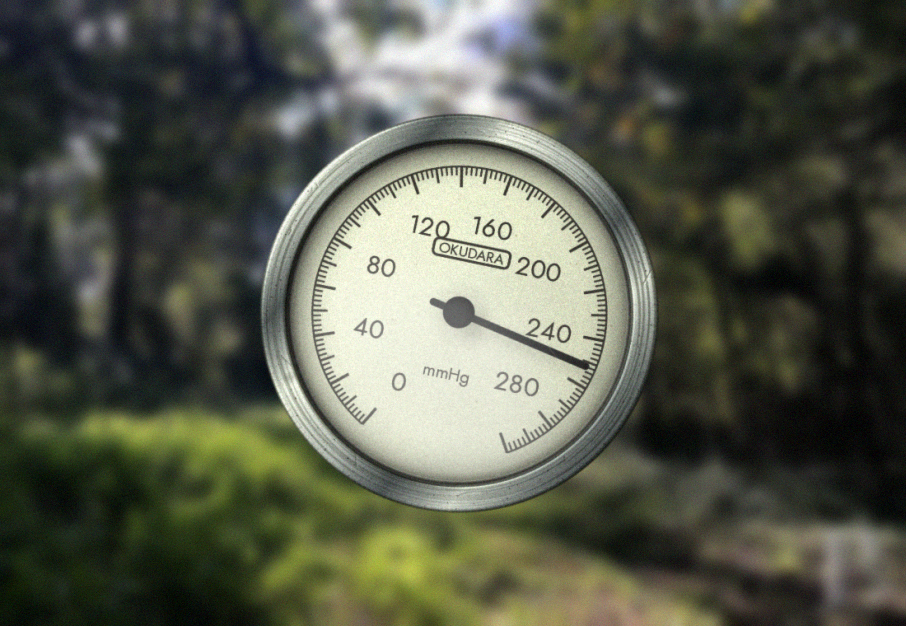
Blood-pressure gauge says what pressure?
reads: 252 mmHg
